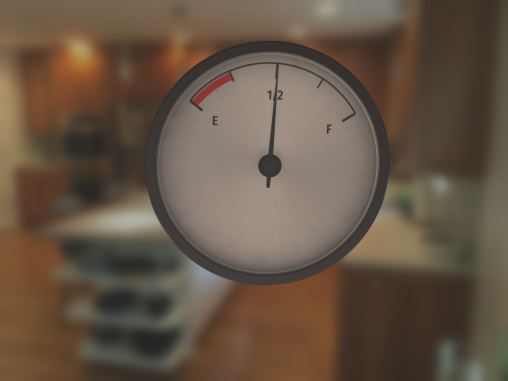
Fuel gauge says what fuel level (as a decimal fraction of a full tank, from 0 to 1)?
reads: 0.5
